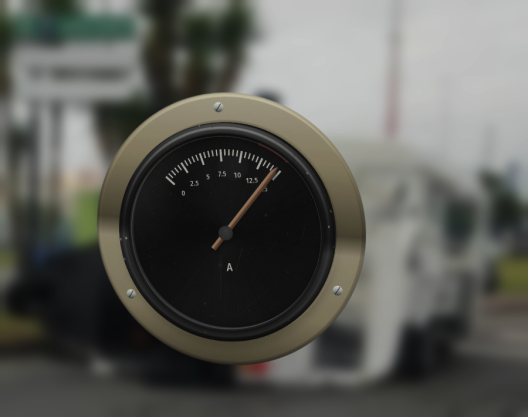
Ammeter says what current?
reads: 14.5 A
